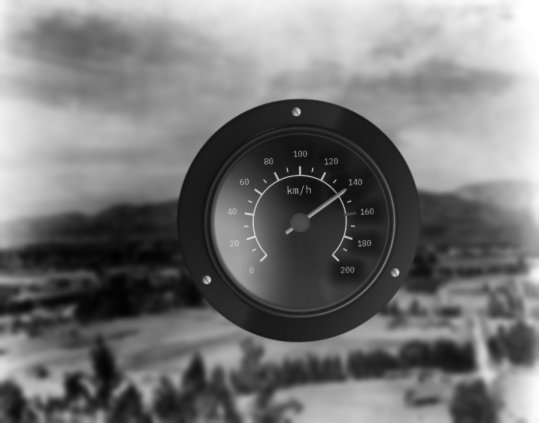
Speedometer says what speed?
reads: 140 km/h
